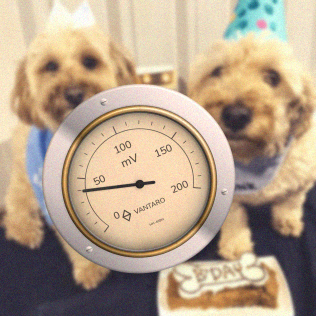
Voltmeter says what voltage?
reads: 40 mV
